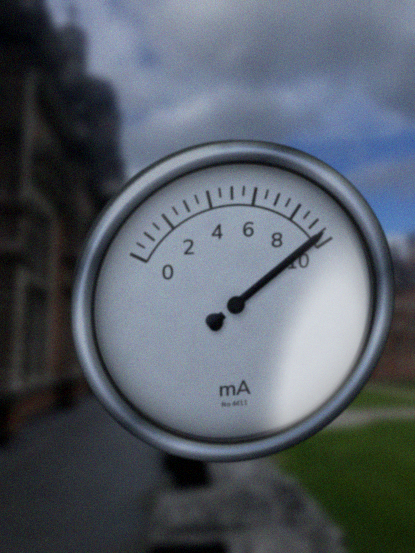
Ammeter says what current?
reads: 9.5 mA
